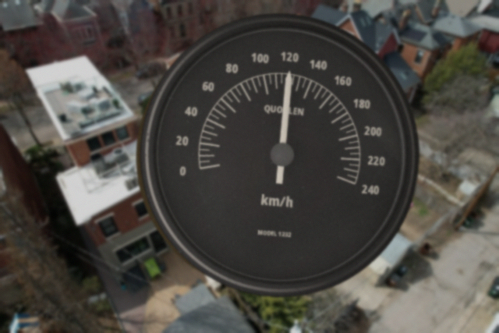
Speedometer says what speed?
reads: 120 km/h
